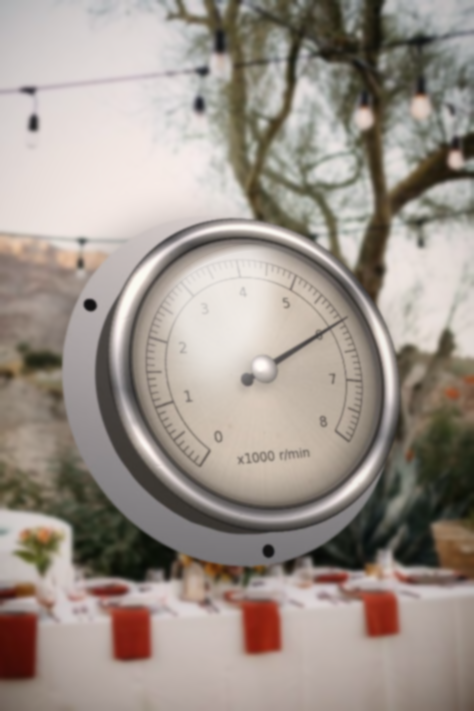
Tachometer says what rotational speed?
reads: 6000 rpm
